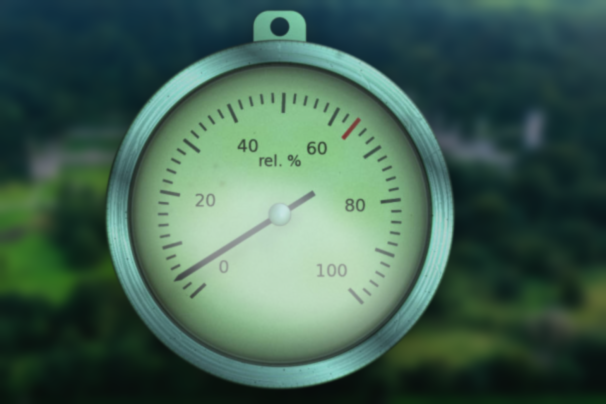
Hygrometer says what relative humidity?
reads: 4 %
